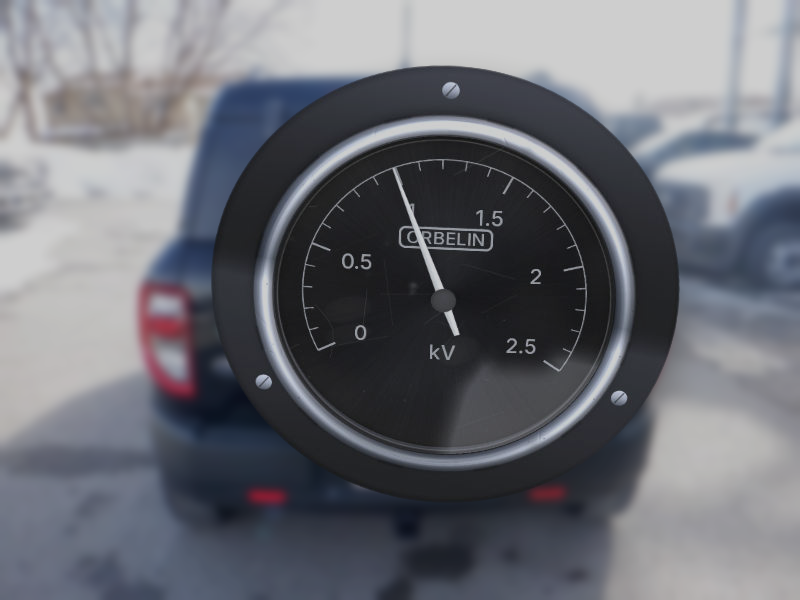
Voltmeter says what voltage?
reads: 1 kV
